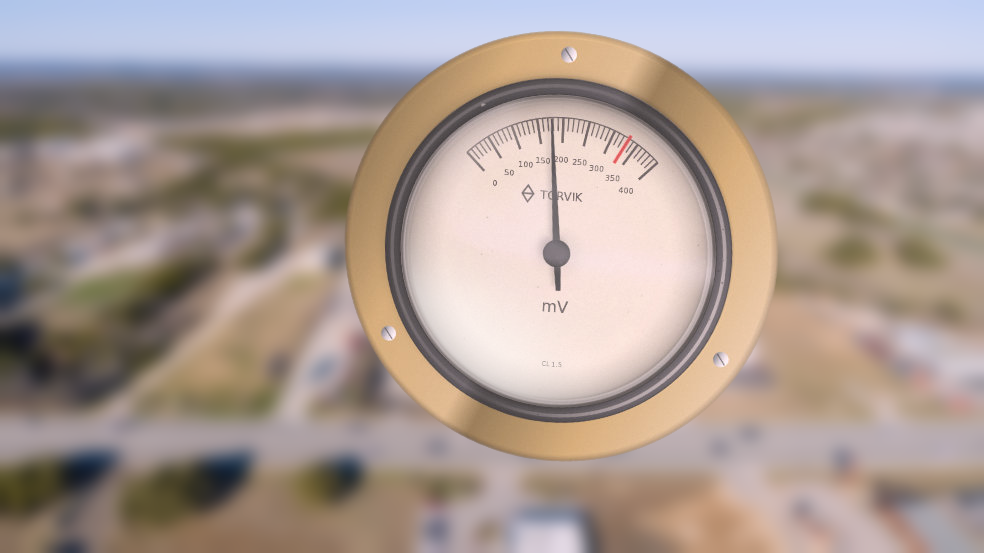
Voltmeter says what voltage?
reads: 180 mV
